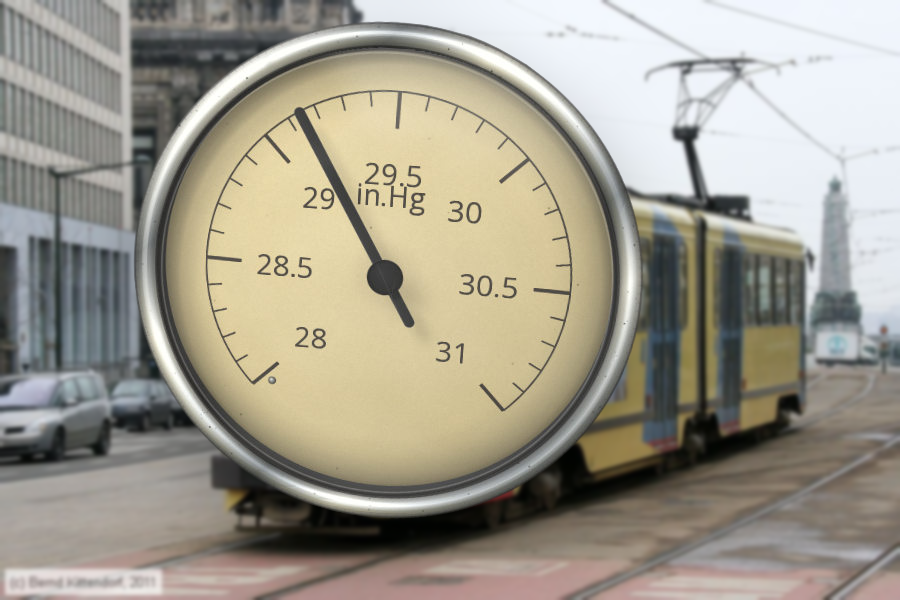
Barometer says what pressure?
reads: 29.15 inHg
